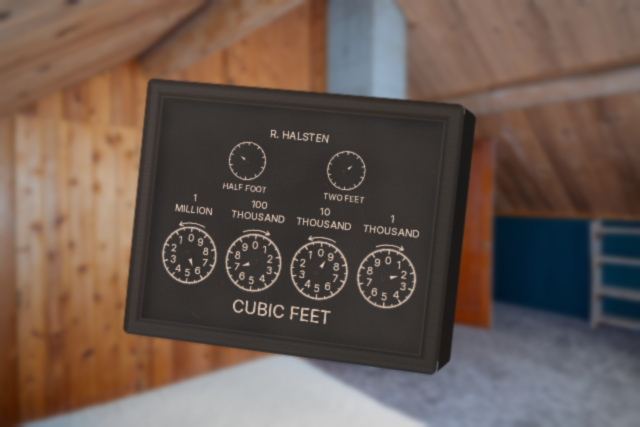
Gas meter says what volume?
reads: 569200 ft³
